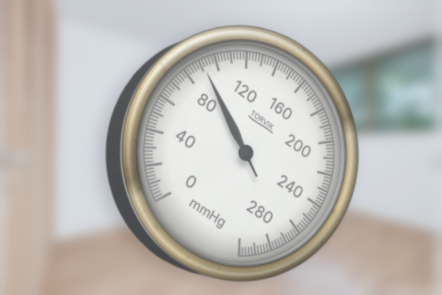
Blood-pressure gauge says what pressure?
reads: 90 mmHg
